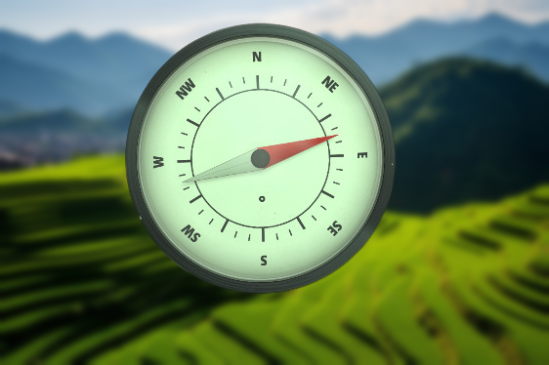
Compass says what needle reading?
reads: 75 °
